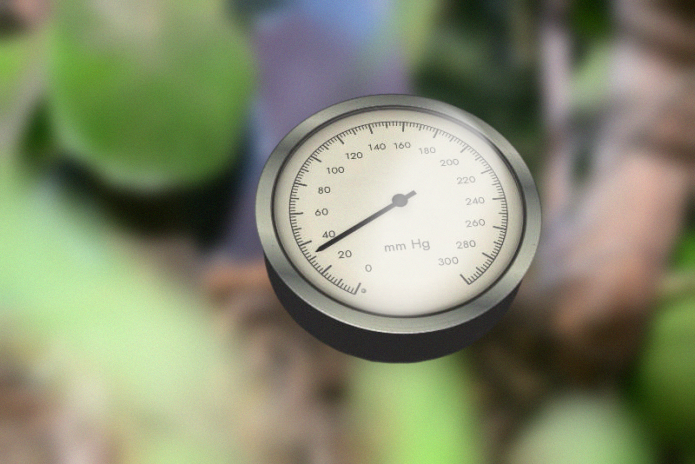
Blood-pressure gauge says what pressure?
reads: 30 mmHg
